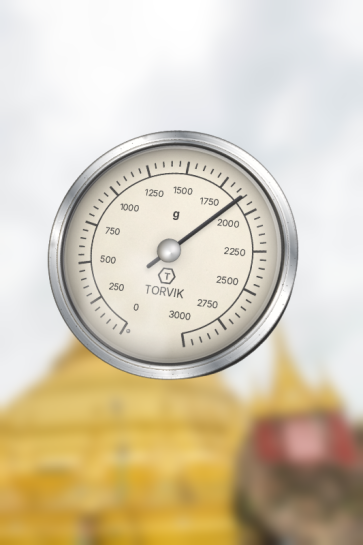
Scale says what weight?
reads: 1900 g
